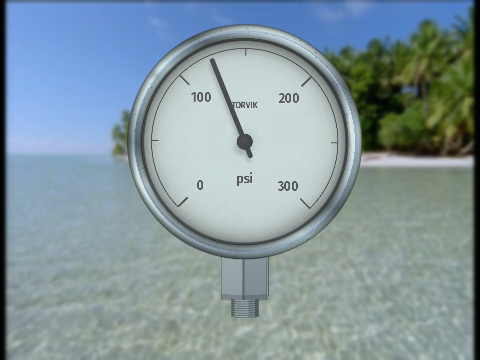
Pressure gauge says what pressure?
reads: 125 psi
